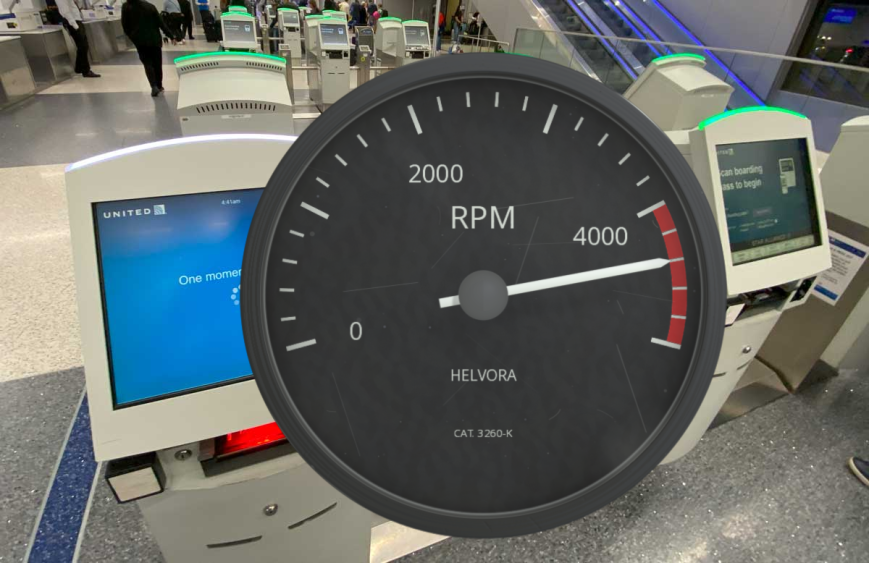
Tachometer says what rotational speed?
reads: 4400 rpm
